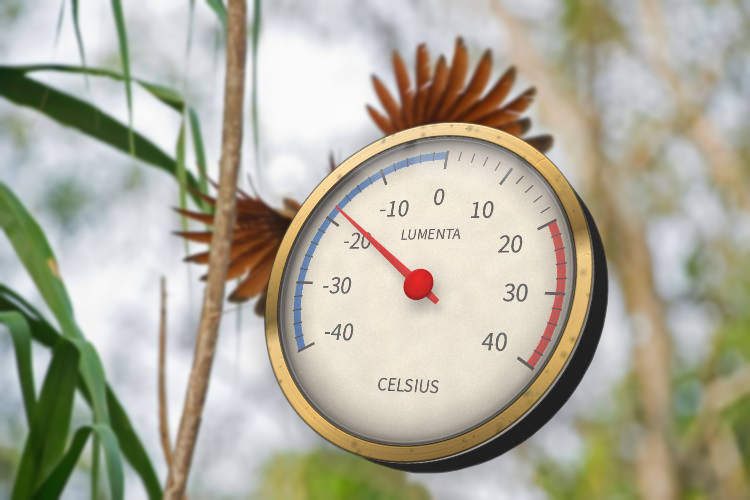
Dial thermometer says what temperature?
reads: -18 °C
